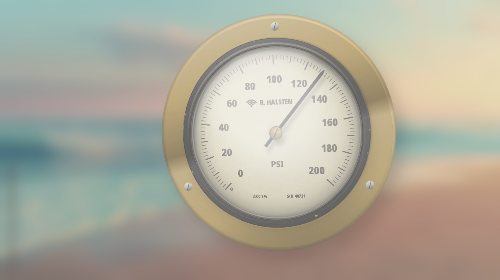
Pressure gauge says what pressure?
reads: 130 psi
